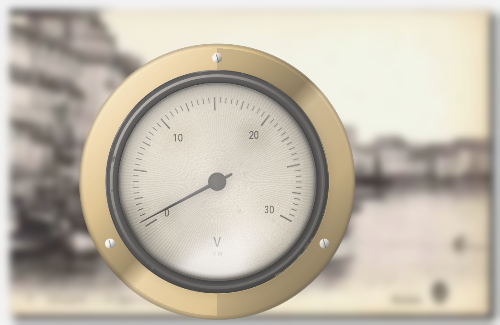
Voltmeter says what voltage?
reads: 0.5 V
